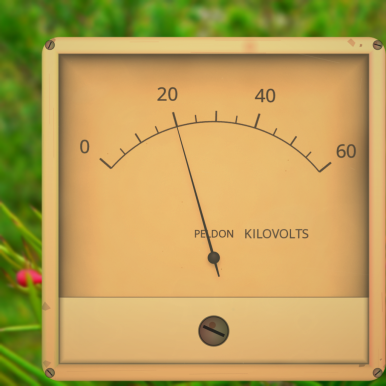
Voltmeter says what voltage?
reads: 20 kV
